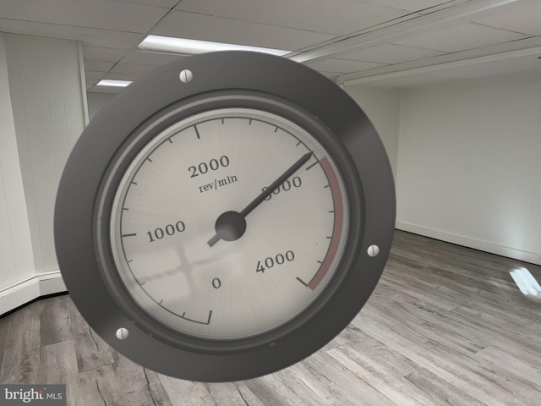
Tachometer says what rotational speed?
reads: 2900 rpm
